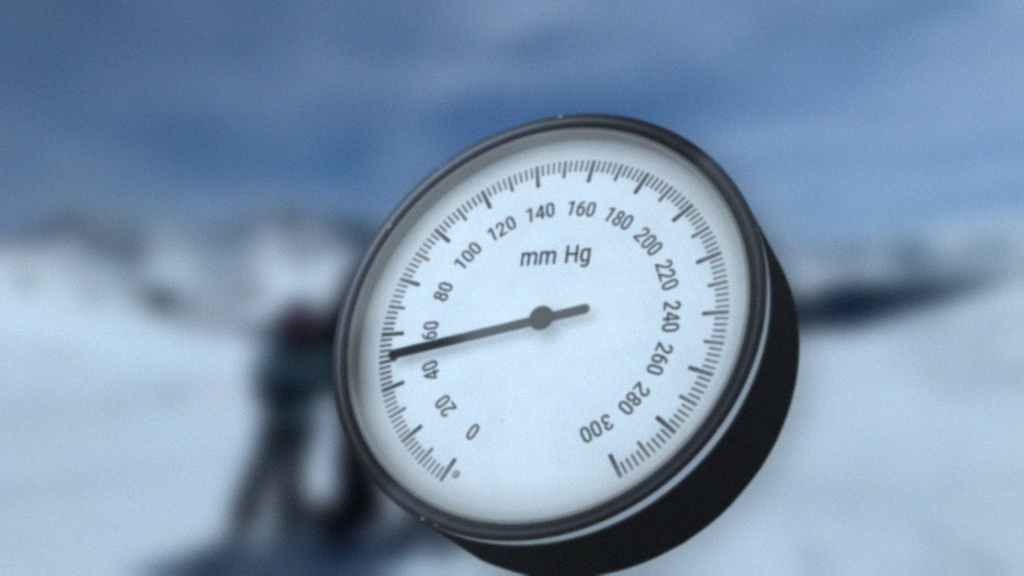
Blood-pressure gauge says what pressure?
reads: 50 mmHg
